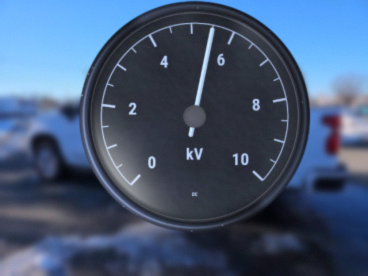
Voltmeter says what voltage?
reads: 5.5 kV
